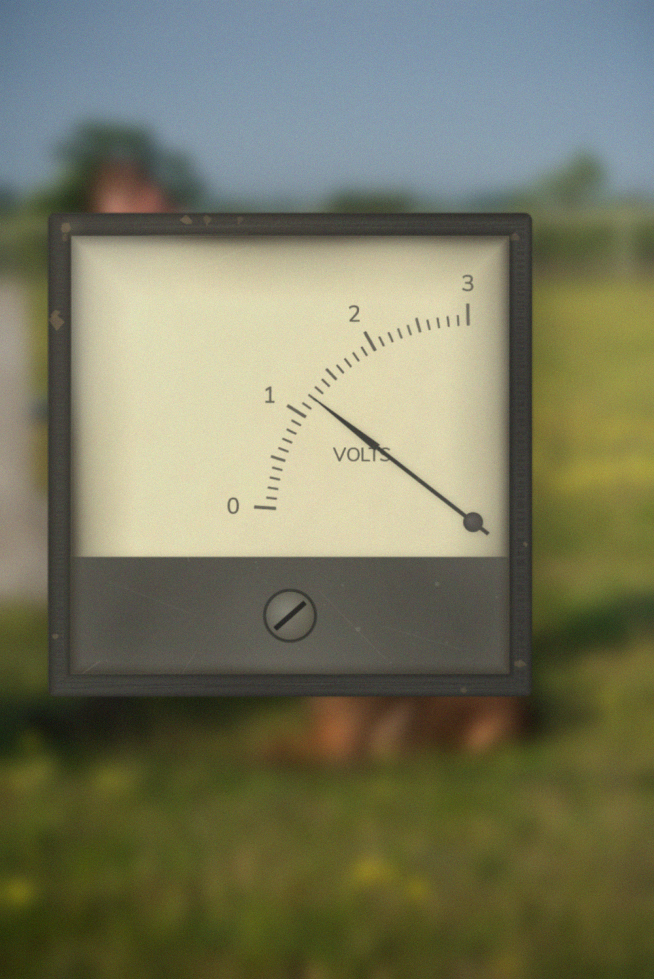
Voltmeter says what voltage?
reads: 1.2 V
